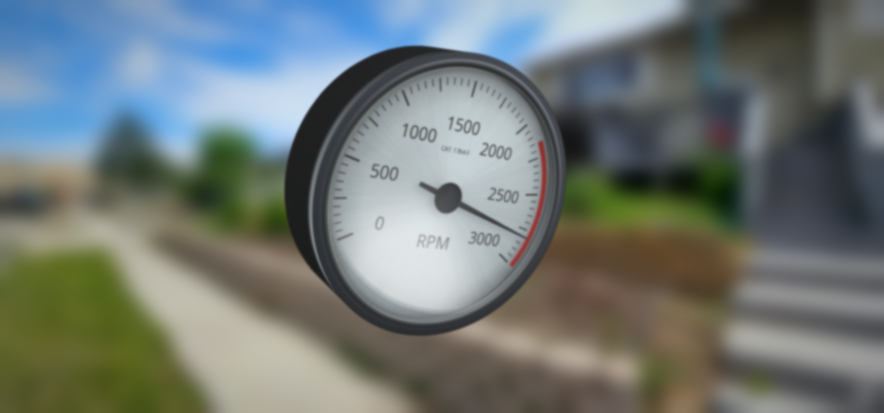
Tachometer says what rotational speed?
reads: 2800 rpm
